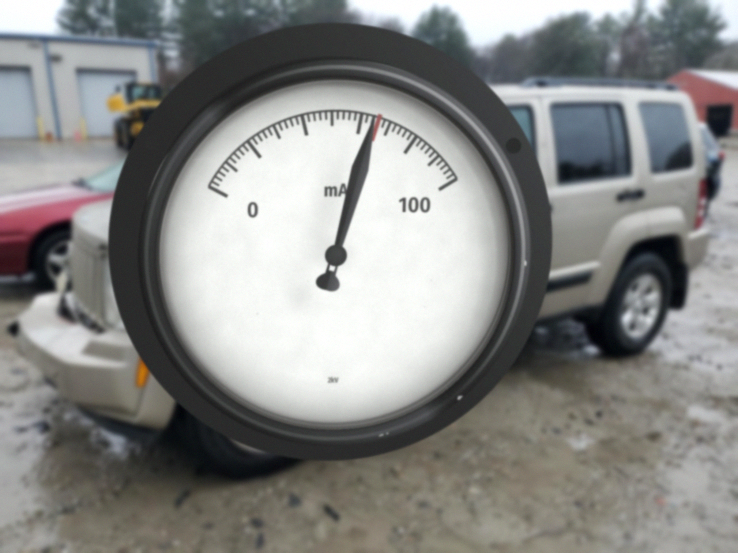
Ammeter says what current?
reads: 64 mA
